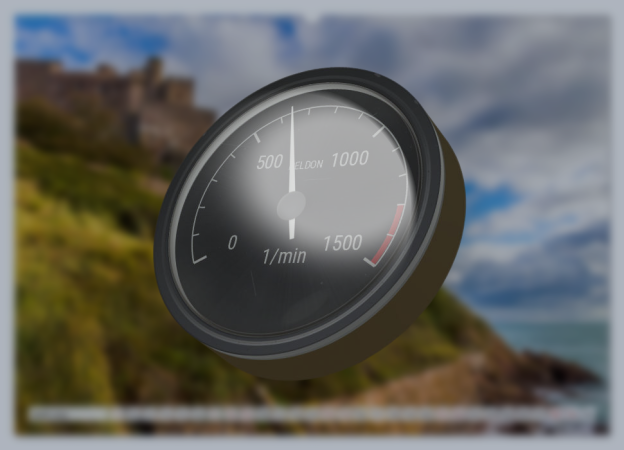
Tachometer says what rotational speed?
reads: 650 rpm
